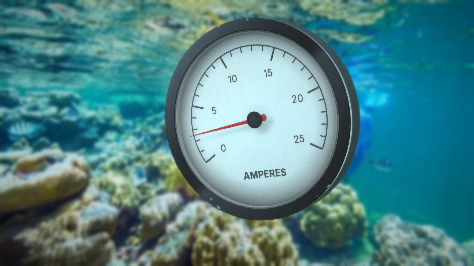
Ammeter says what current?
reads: 2.5 A
